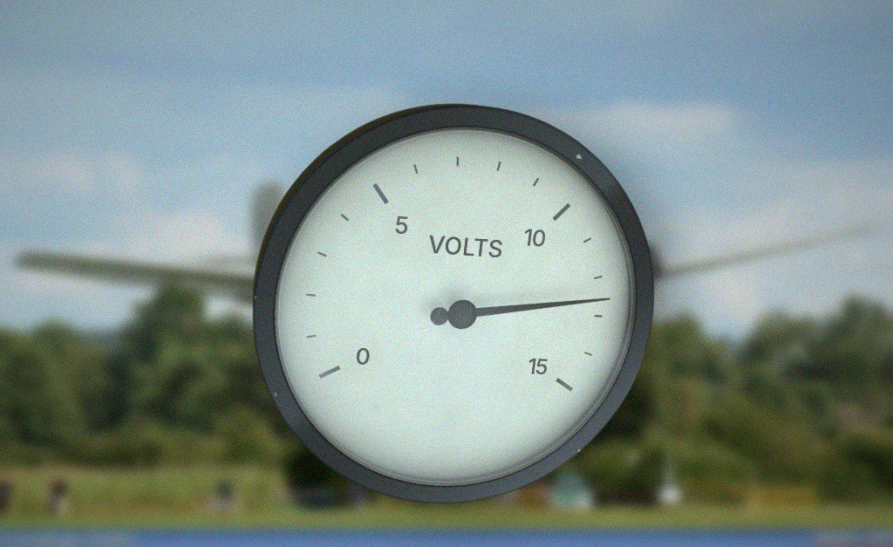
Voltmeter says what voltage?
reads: 12.5 V
